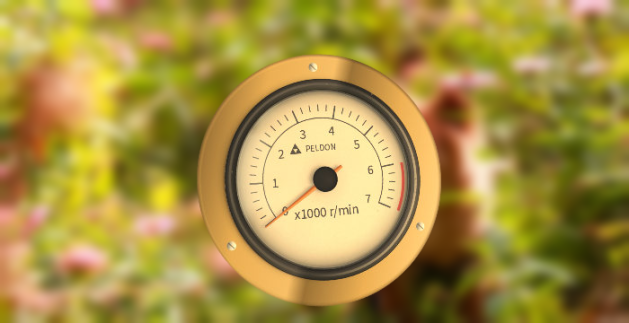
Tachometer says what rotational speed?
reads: 0 rpm
